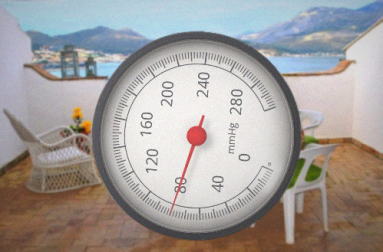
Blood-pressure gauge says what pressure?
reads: 80 mmHg
